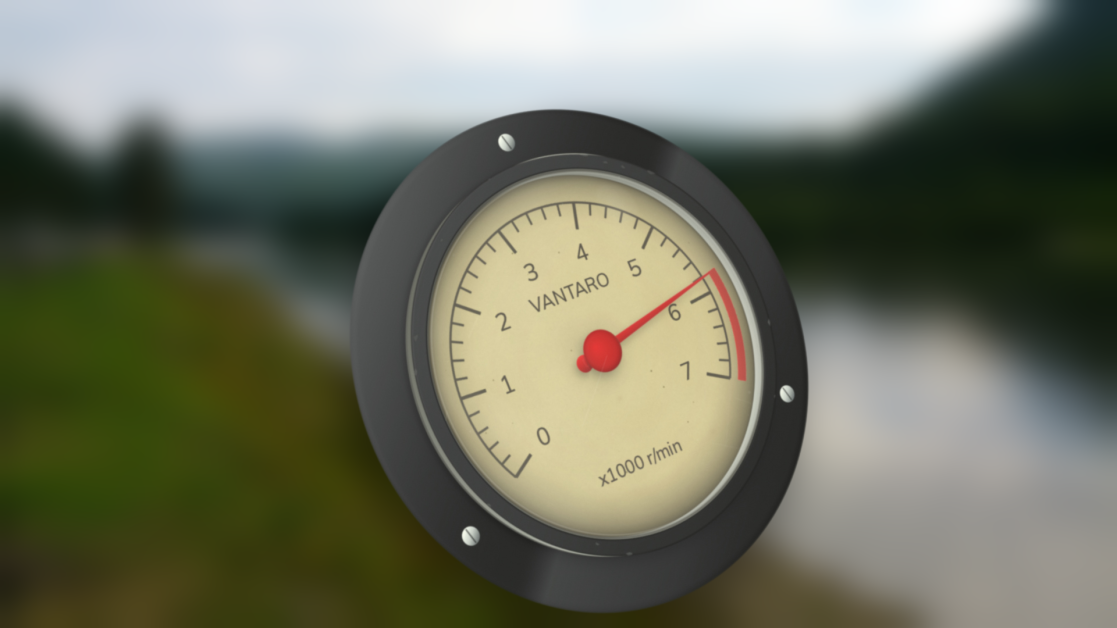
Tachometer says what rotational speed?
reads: 5800 rpm
